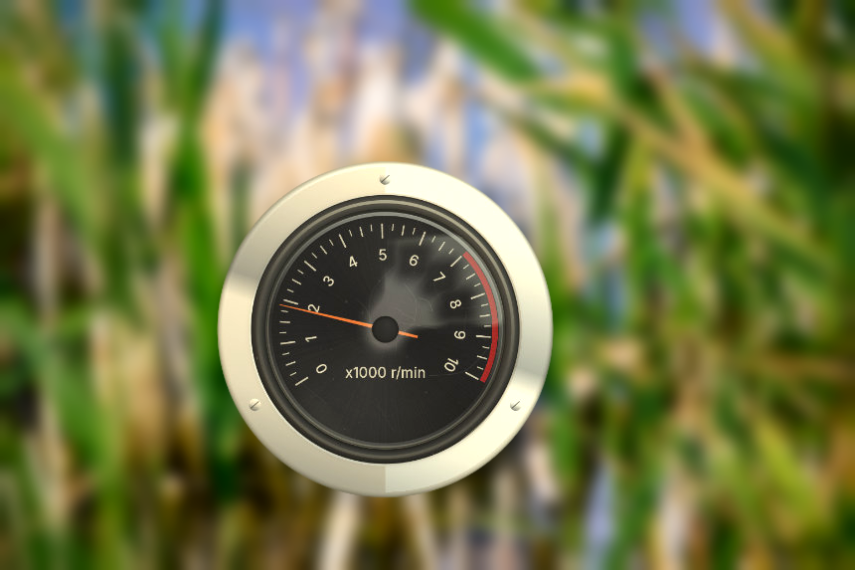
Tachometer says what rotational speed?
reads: 1875 rpm
